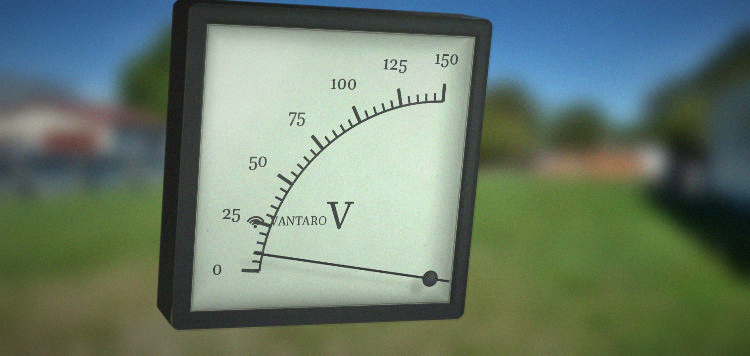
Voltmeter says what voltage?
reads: 10 V
